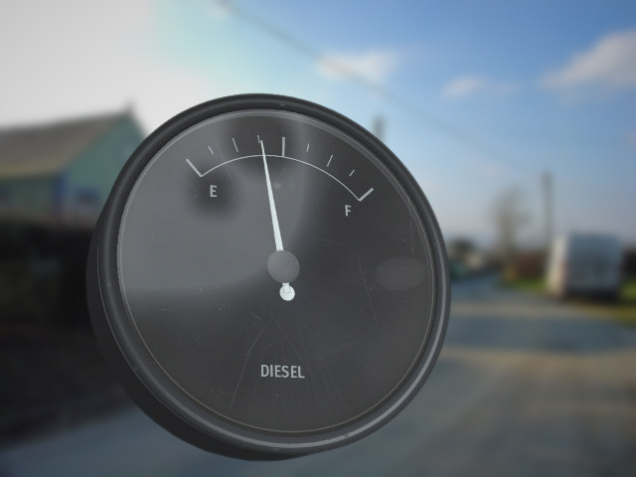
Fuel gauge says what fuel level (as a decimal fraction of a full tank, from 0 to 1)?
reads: 0.375
